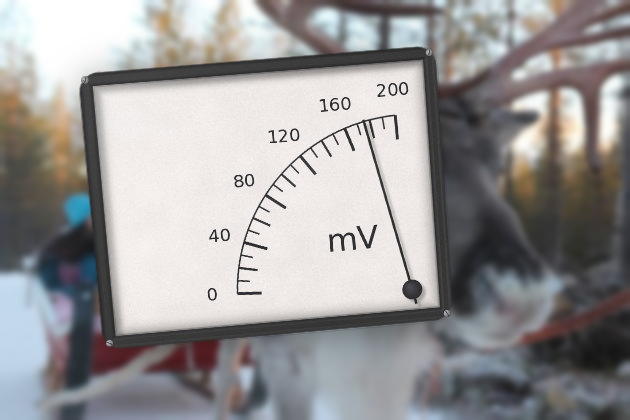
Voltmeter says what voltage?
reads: 175 mV
